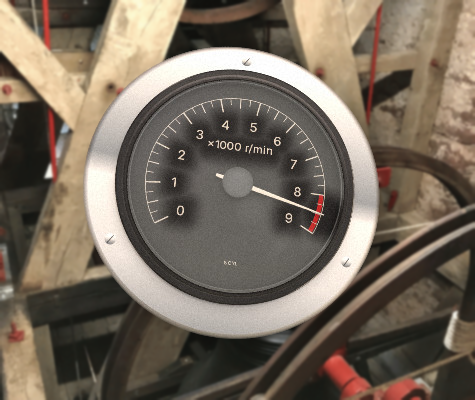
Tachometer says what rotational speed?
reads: 8500 rpm
